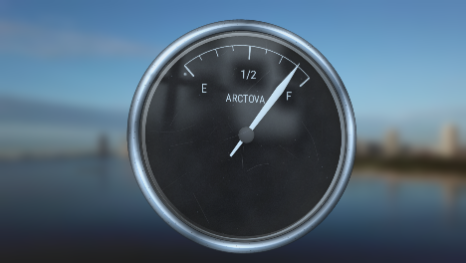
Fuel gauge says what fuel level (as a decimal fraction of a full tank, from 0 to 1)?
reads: 0.875
